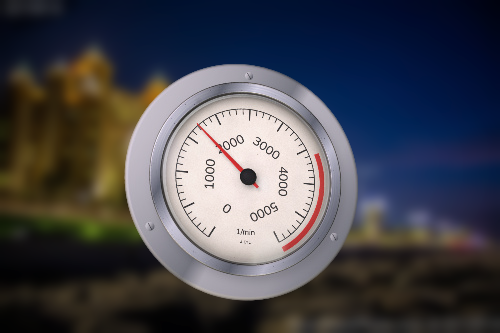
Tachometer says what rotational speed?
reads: 1700 rpm
